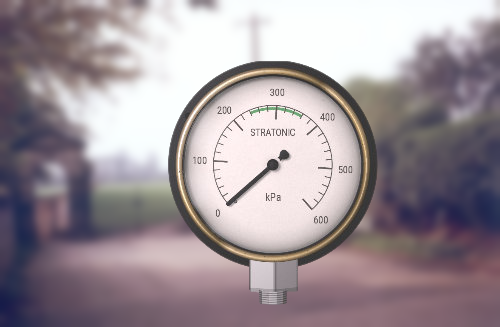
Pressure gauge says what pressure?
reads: 0 kPa
